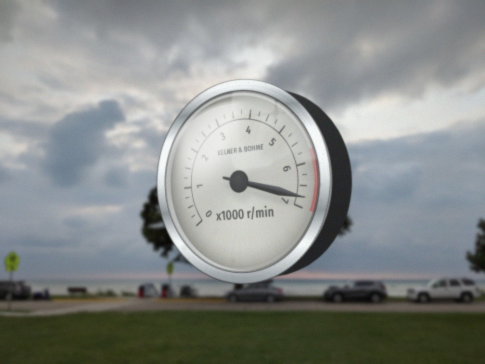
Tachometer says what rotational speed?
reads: 6750 rpm
